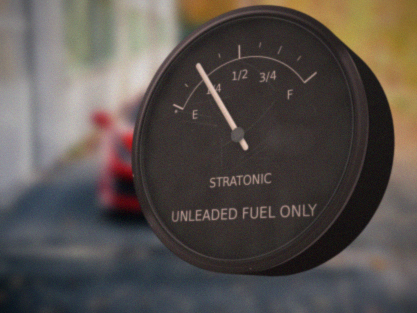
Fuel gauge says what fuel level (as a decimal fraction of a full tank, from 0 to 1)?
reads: 0.25
